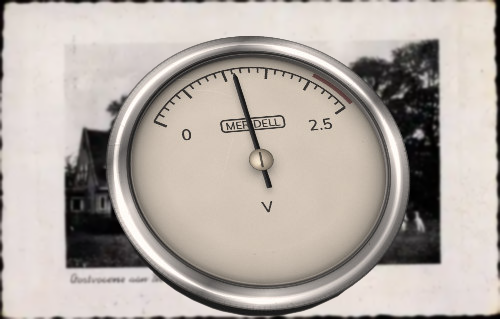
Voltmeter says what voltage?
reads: 1.1 V
